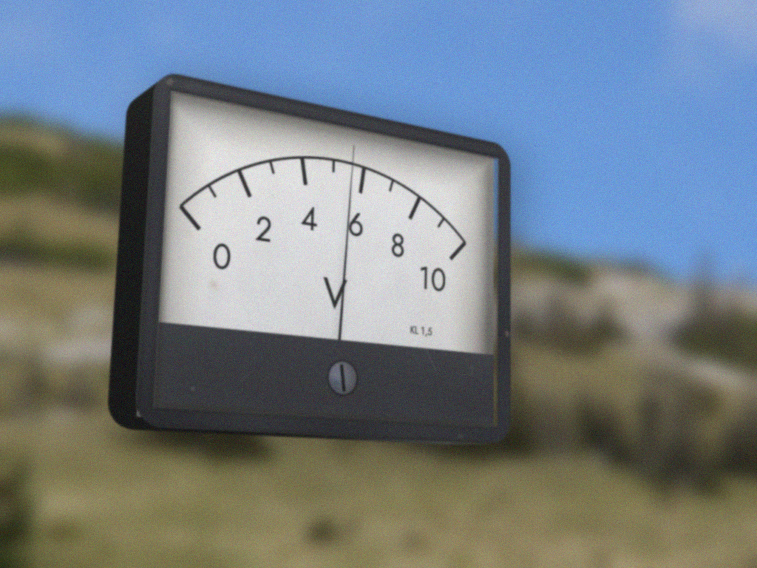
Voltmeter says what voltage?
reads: 5.5 V
